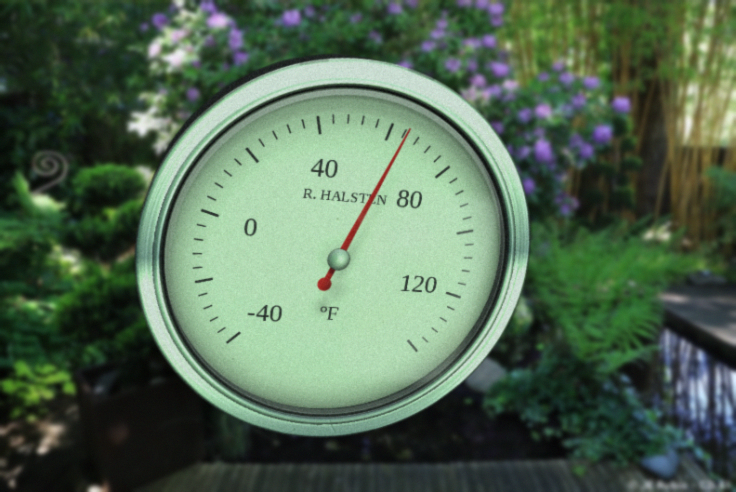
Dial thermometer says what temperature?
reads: 64 °F
